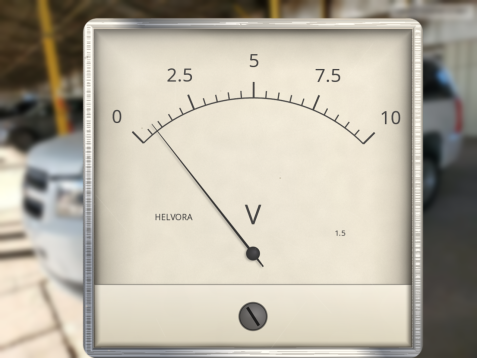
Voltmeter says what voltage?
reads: 0.75 V
